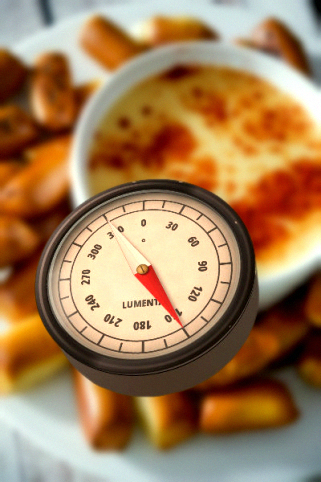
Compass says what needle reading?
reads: 150 °
